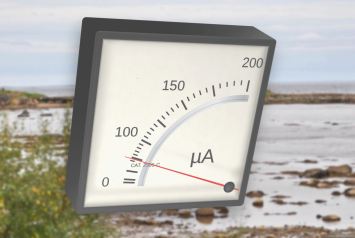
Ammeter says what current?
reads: 75 µA
